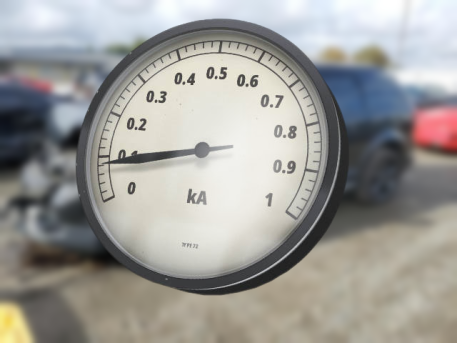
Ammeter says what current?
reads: 0.08 kA
